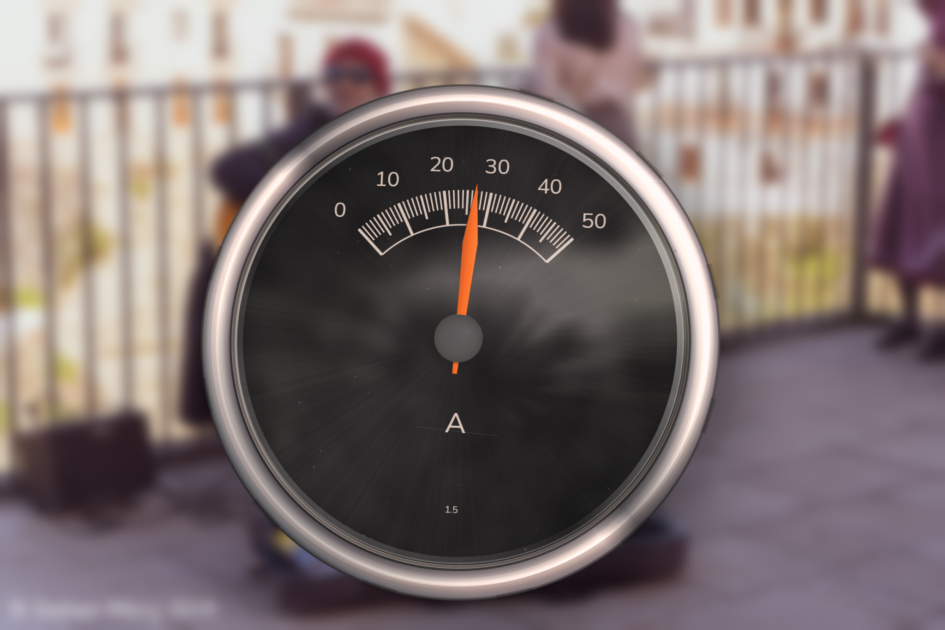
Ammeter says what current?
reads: 27 A
